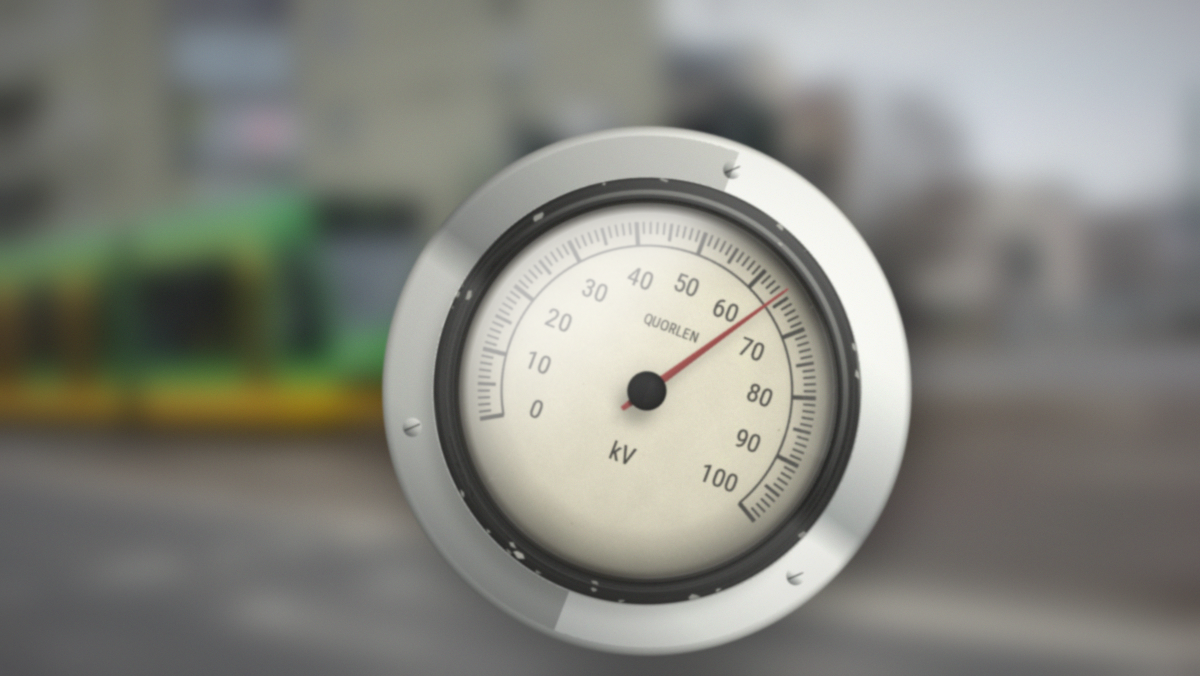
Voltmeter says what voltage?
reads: 64 kV
